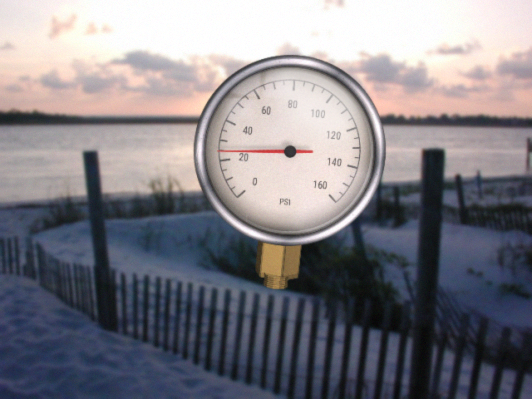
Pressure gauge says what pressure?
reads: 25 psi
